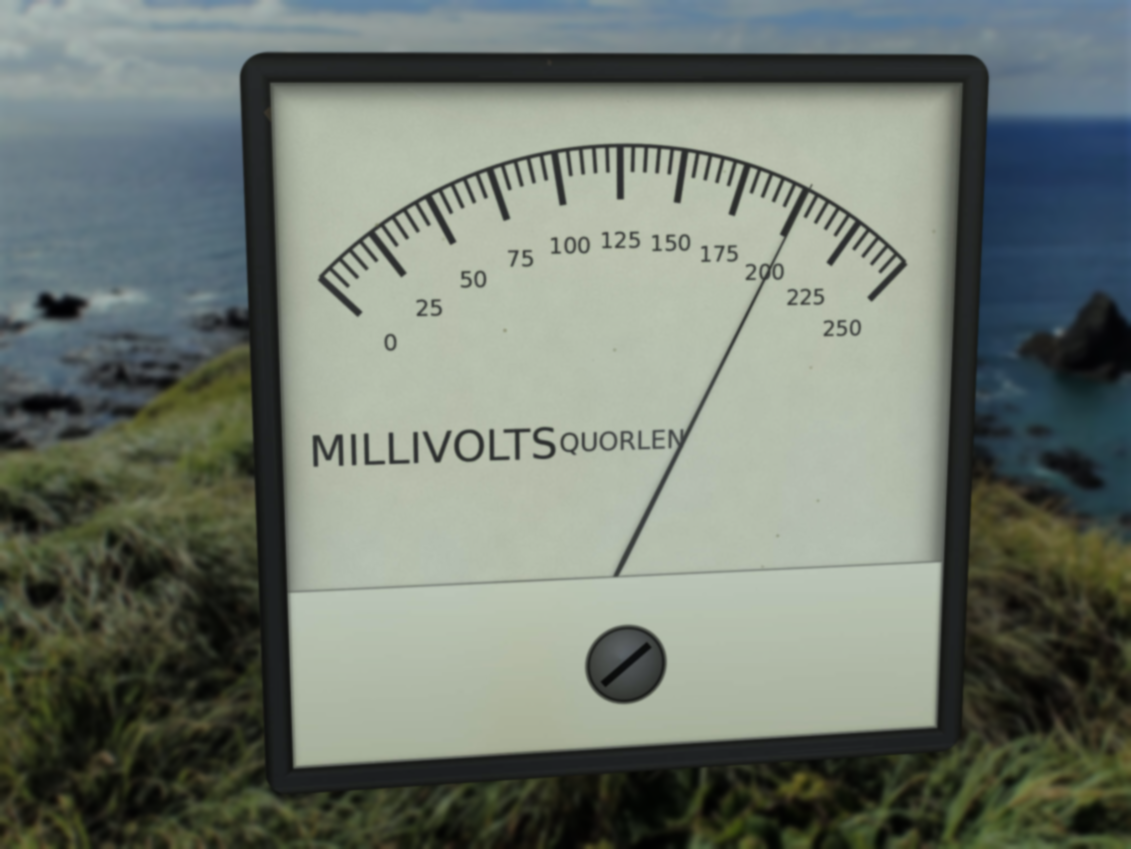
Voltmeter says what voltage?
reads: 200 mV
